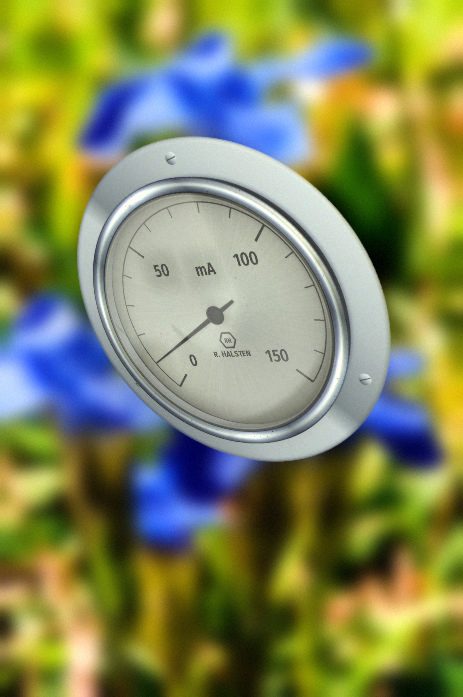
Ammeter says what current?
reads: 10 mA
